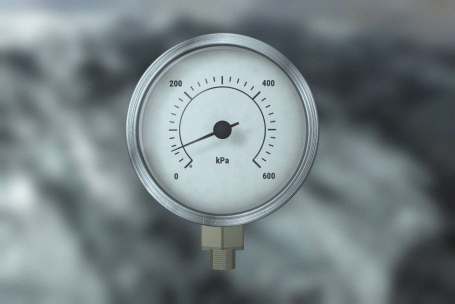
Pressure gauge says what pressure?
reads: 50 kPa
